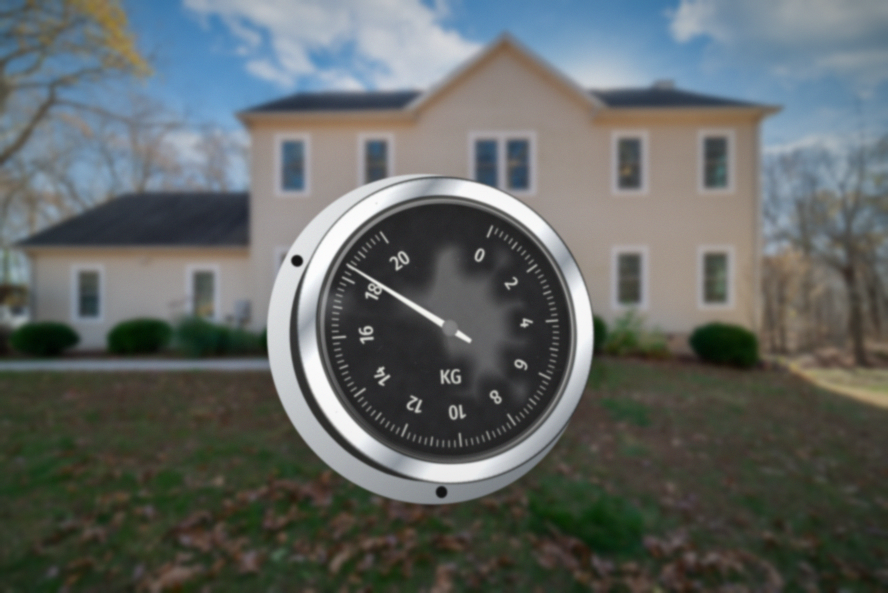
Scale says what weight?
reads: 18.4 kg
